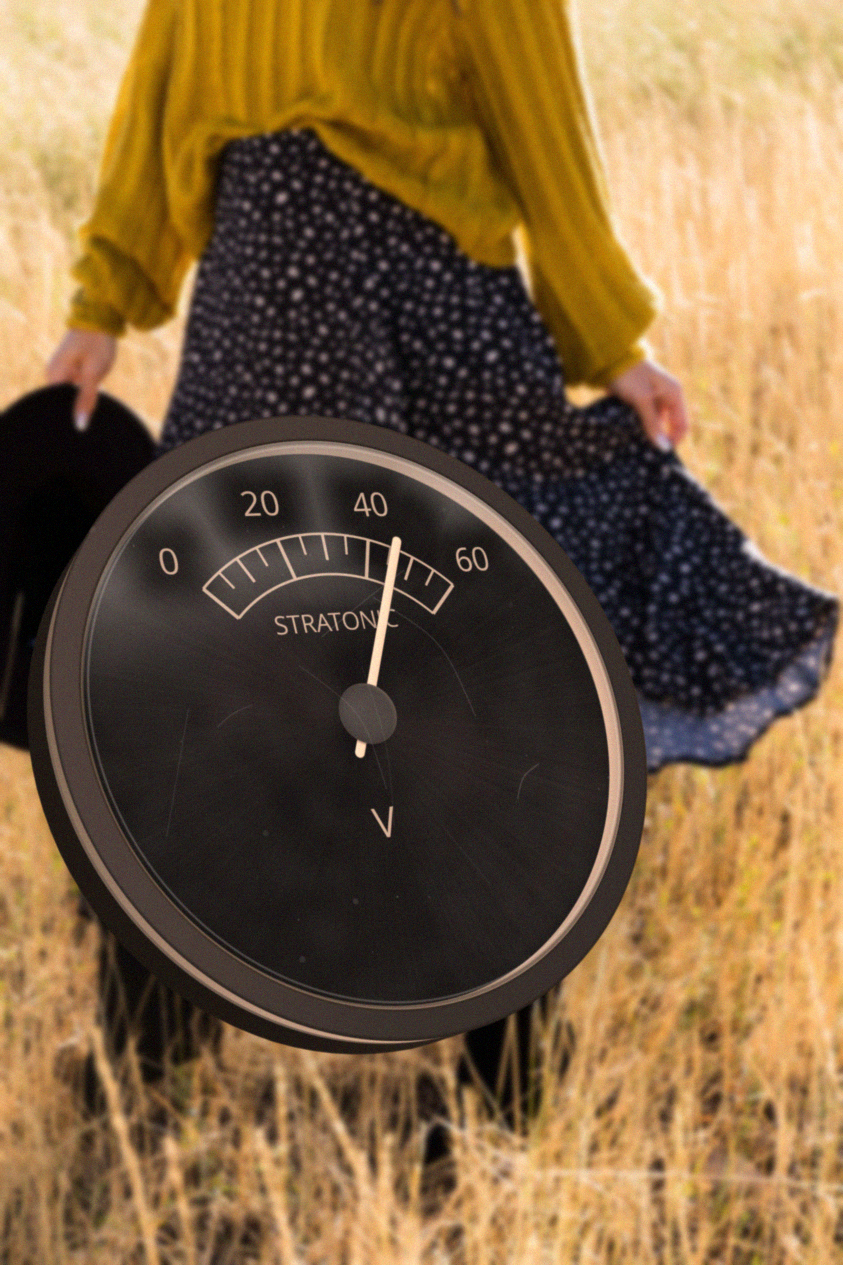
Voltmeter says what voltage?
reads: 45 V
